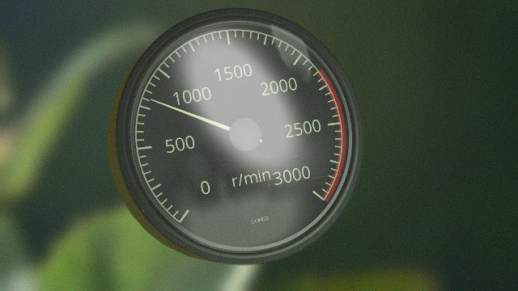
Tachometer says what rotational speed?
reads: 800 rpm
